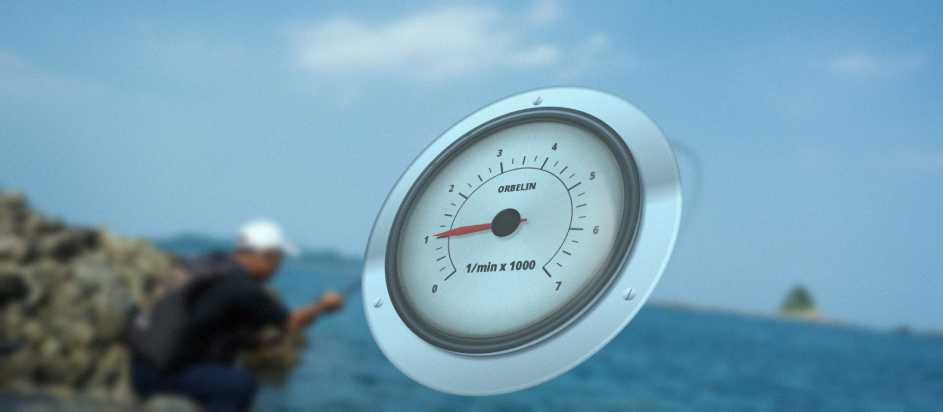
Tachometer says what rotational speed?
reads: 1000 rpm
